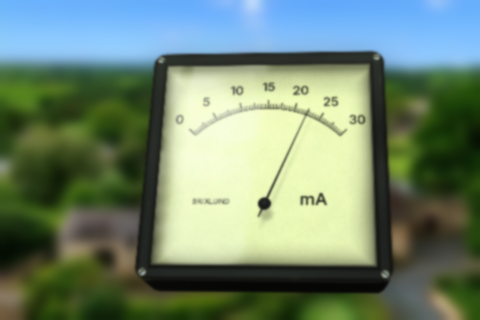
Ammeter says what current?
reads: 22.5 mA
